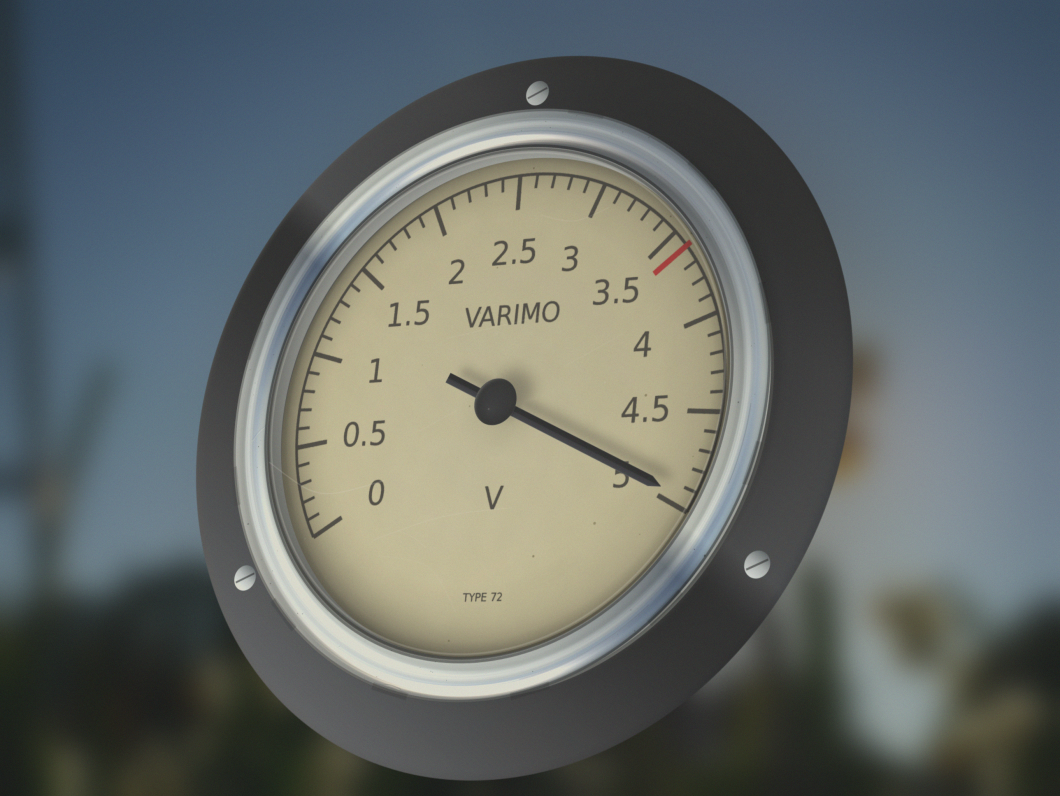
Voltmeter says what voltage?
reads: 4.95 V
